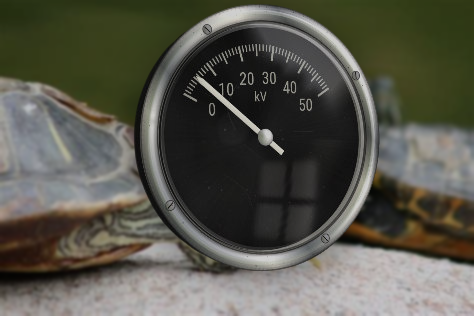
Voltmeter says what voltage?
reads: 5 kV
